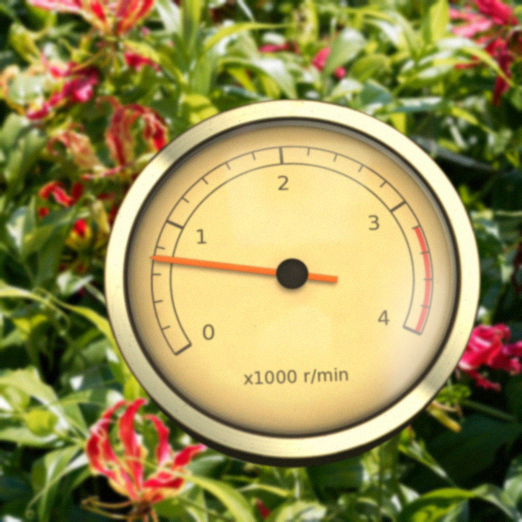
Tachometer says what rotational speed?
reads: 700 rpm
